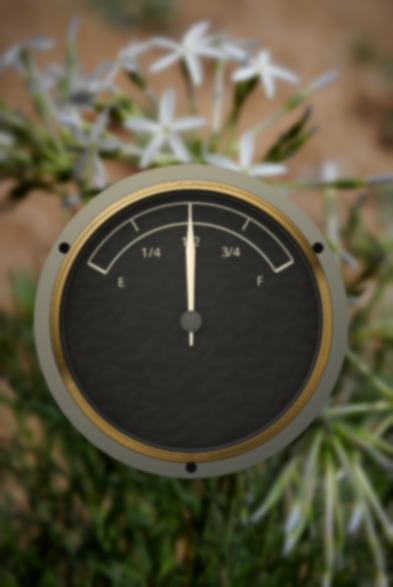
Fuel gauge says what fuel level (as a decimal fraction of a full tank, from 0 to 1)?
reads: 0.5
